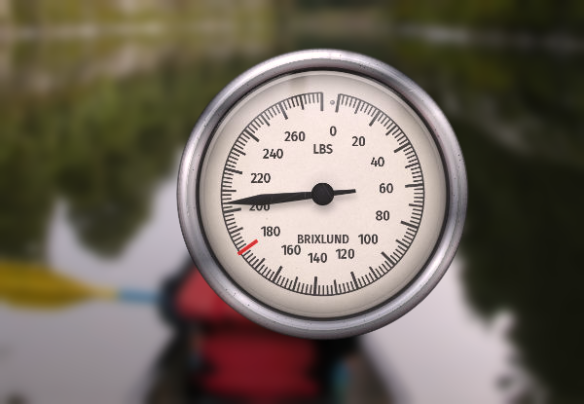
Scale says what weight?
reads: 204 lb
